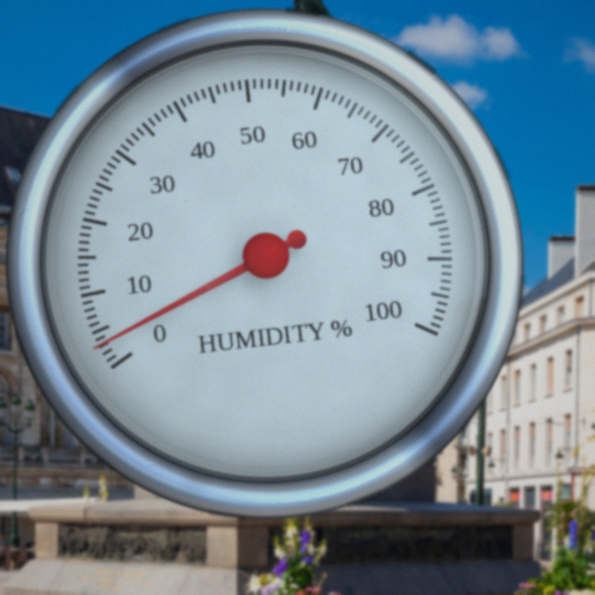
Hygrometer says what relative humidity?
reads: 3 %
